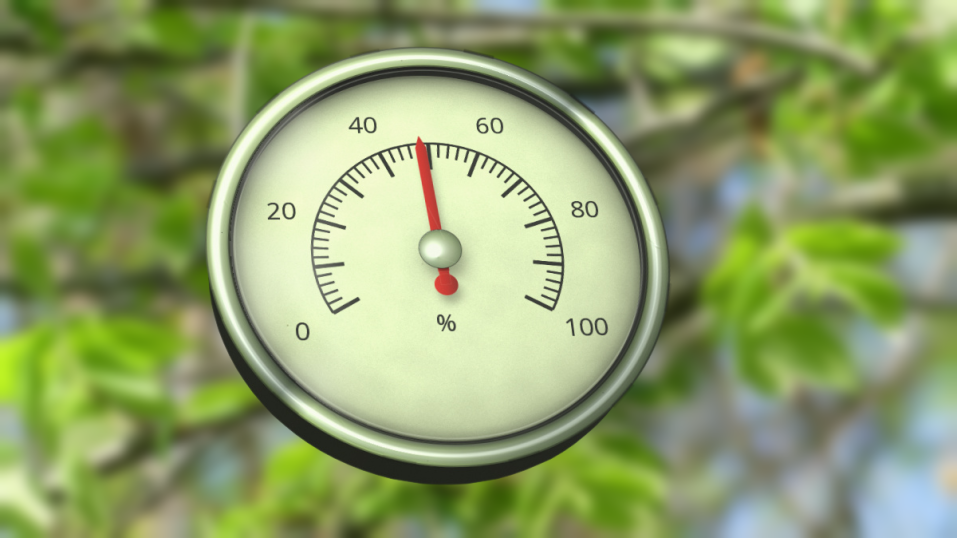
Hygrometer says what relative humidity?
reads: 48 %
